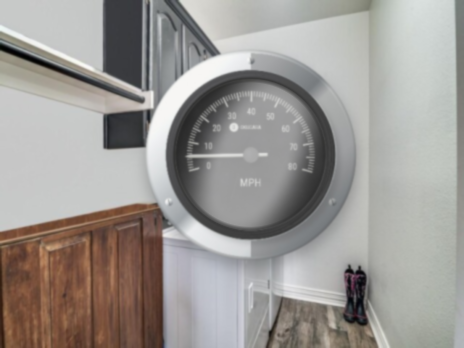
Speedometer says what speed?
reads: 5 mph
